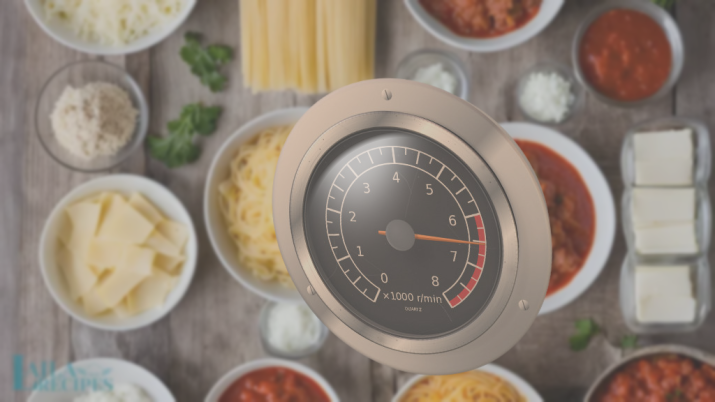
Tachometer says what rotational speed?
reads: 6500 rpm
